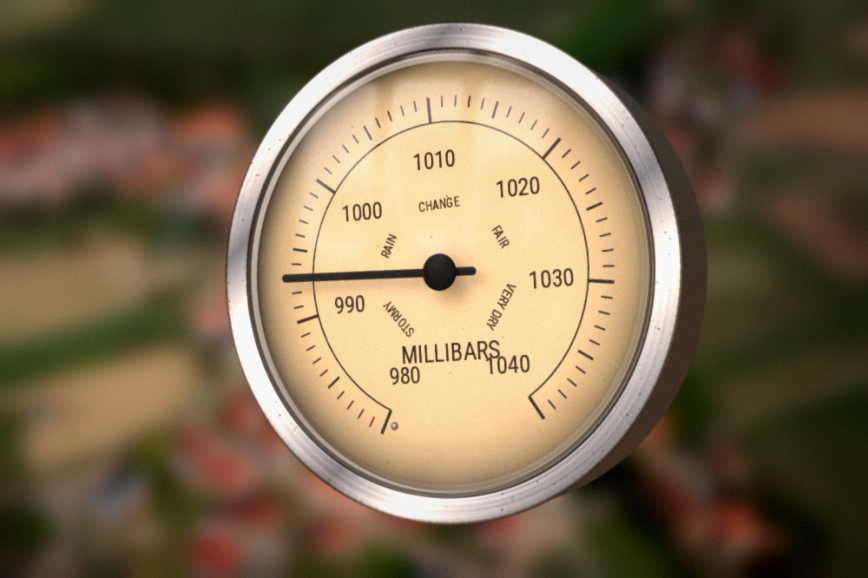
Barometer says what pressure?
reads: 993 mbar
